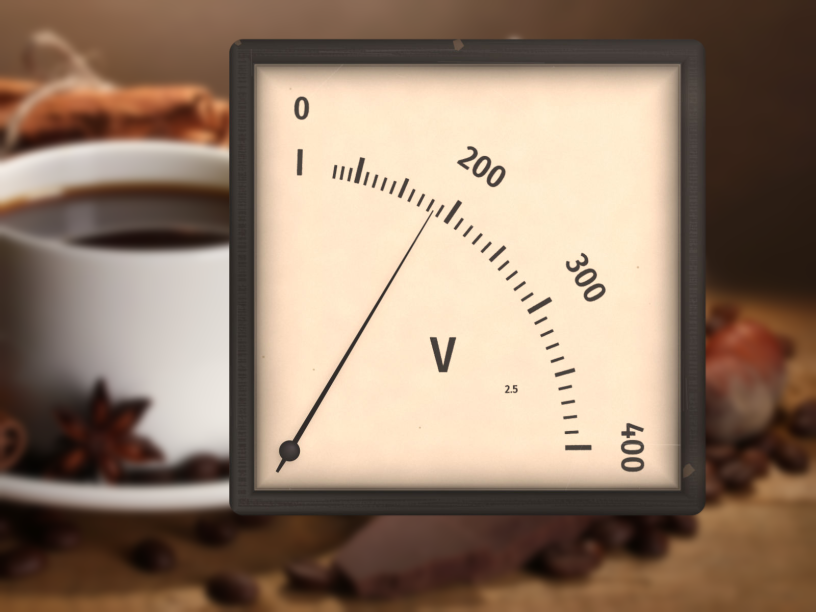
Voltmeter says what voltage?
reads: 185 V
